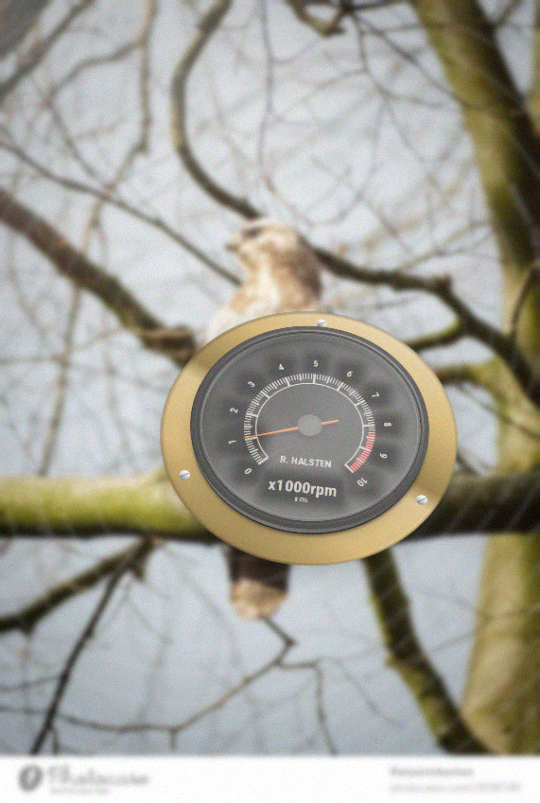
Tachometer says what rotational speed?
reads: 1000 rpm
